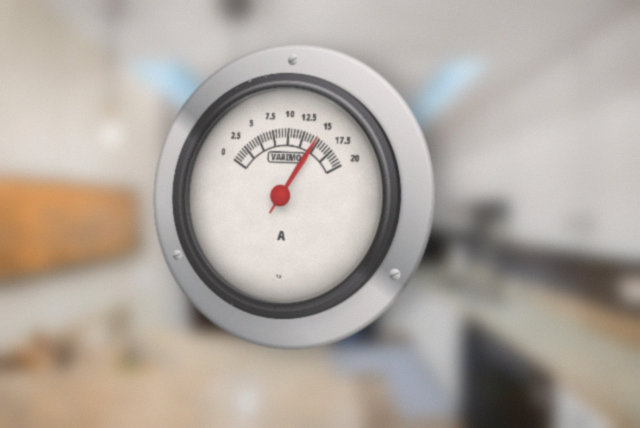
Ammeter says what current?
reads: 15 A
